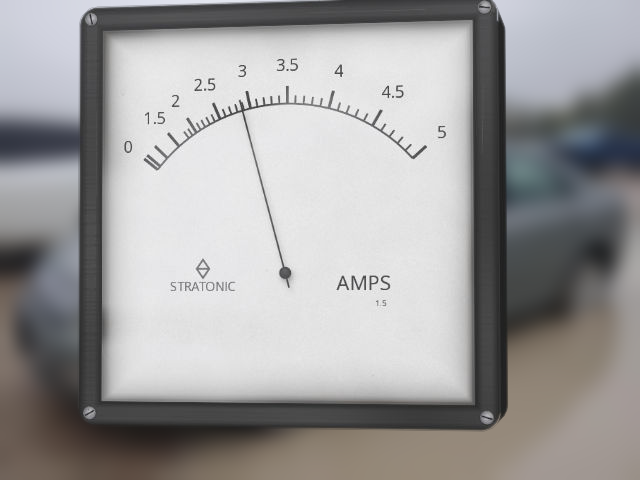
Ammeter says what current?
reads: 2.9 A
